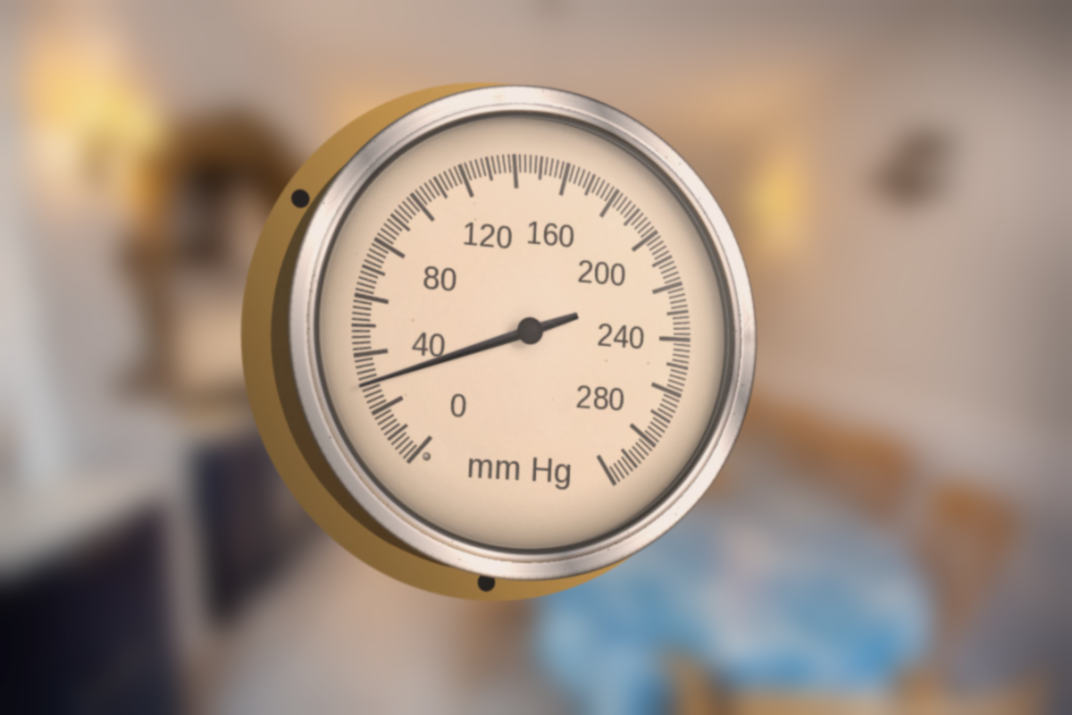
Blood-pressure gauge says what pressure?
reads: 30 mmHg
